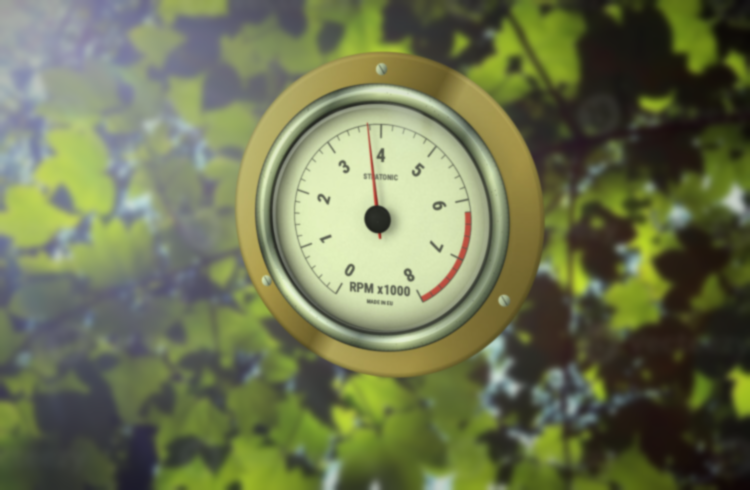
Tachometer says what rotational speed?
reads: 3800 rpm
